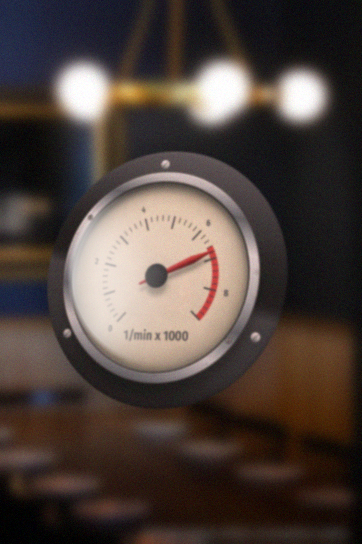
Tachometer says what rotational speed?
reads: 6800 rpm
